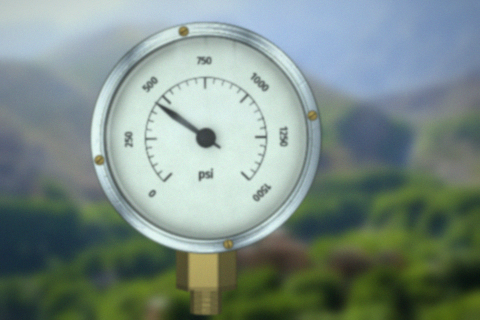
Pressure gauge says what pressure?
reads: 450 psi
